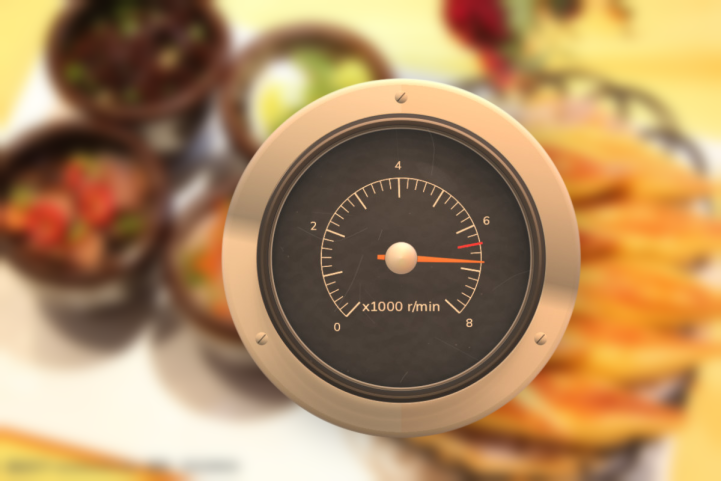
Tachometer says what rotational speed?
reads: 6800 rpm
